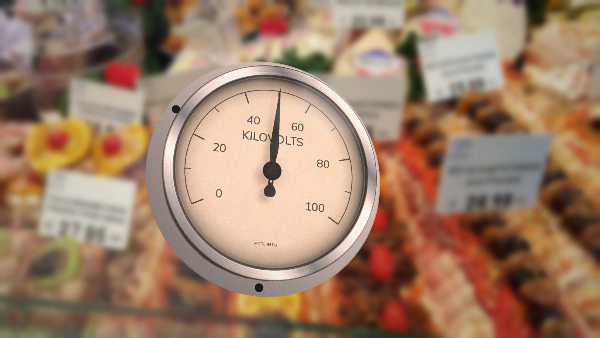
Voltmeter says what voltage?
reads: 50 kV
